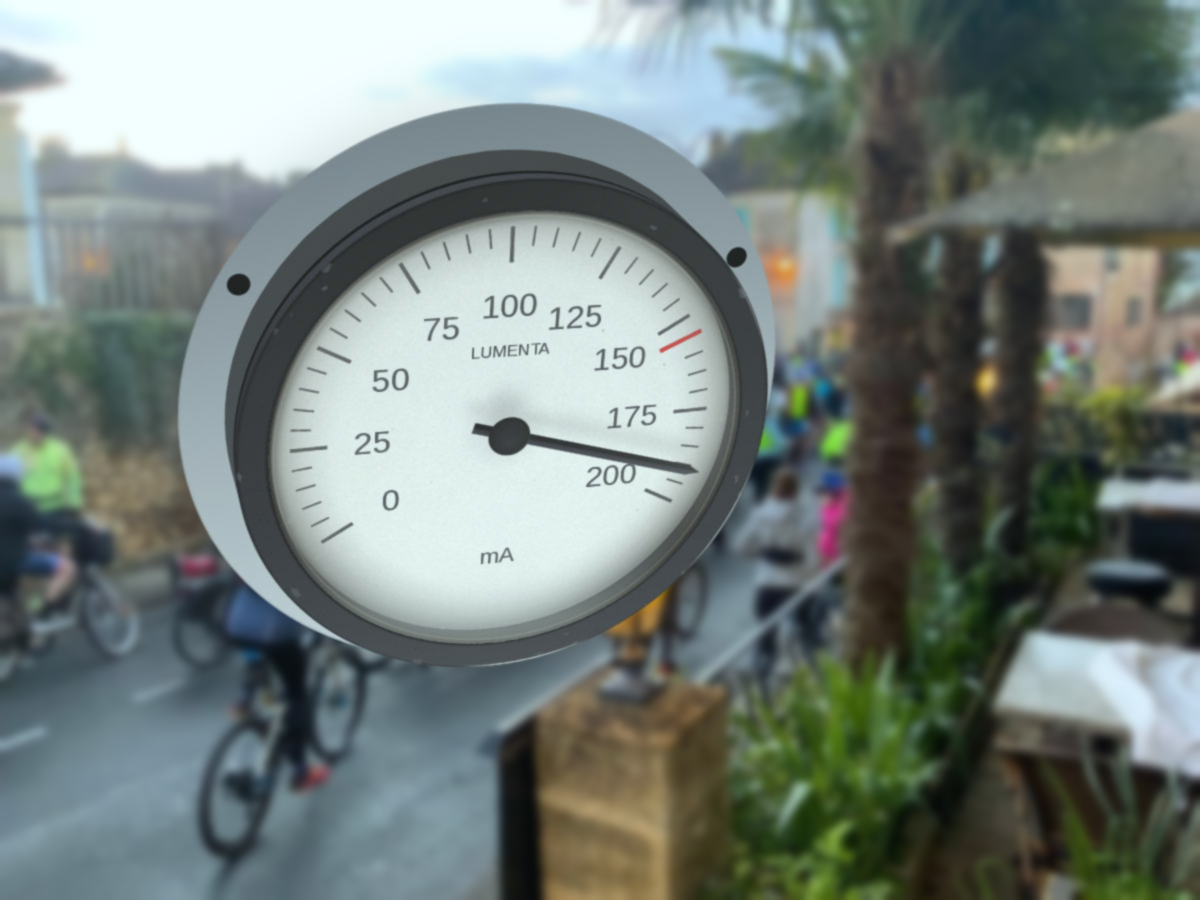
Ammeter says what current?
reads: 190 mA
